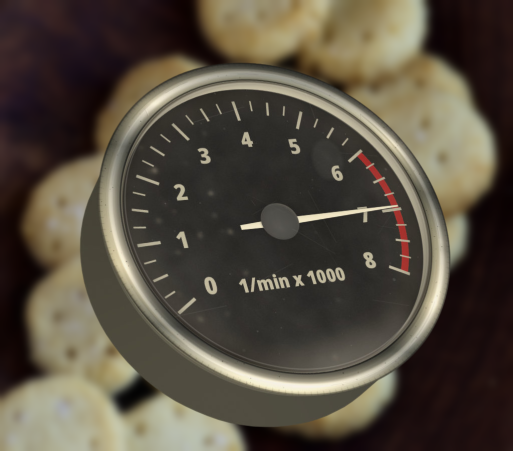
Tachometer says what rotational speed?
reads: 7000 rpm
